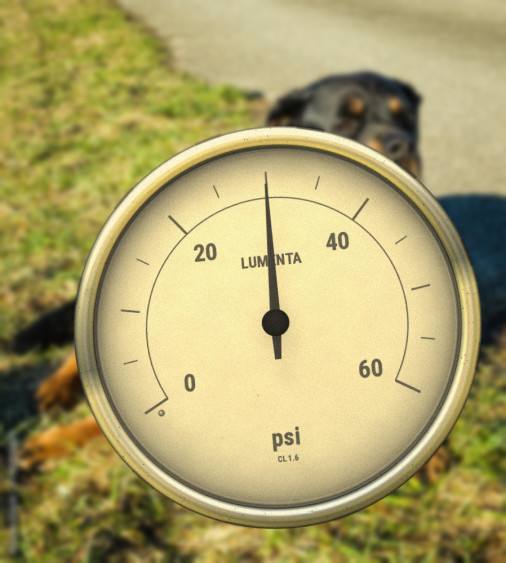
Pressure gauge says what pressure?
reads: 30 psi
